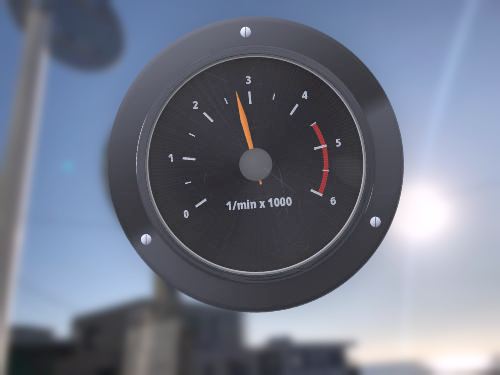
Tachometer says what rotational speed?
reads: 2750 rpm
